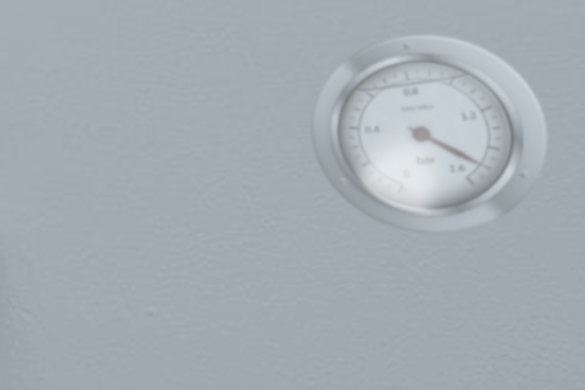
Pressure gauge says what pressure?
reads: 1.5 bar
